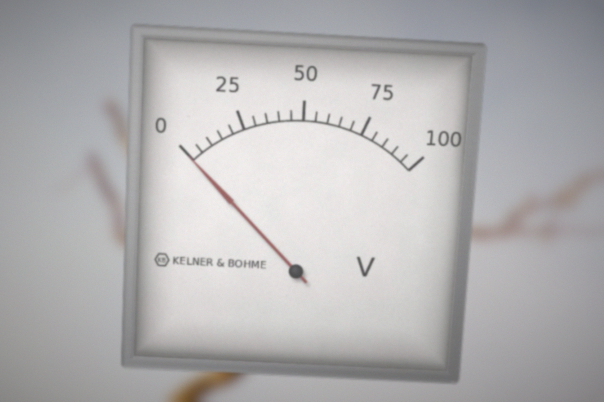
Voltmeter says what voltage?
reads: 0 V
